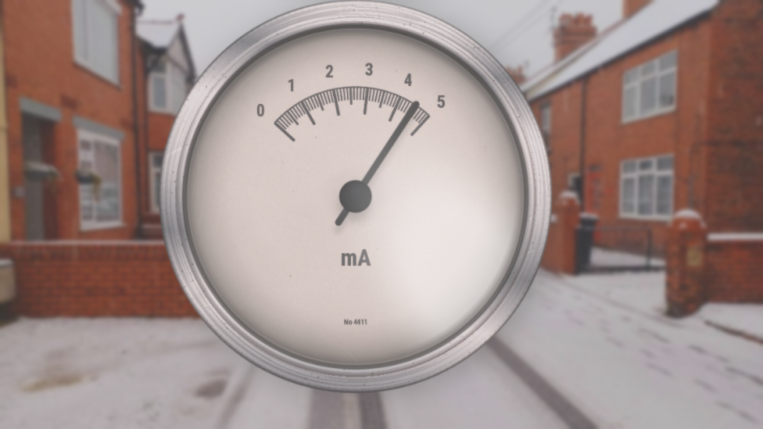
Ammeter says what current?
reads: 4.5 mA
